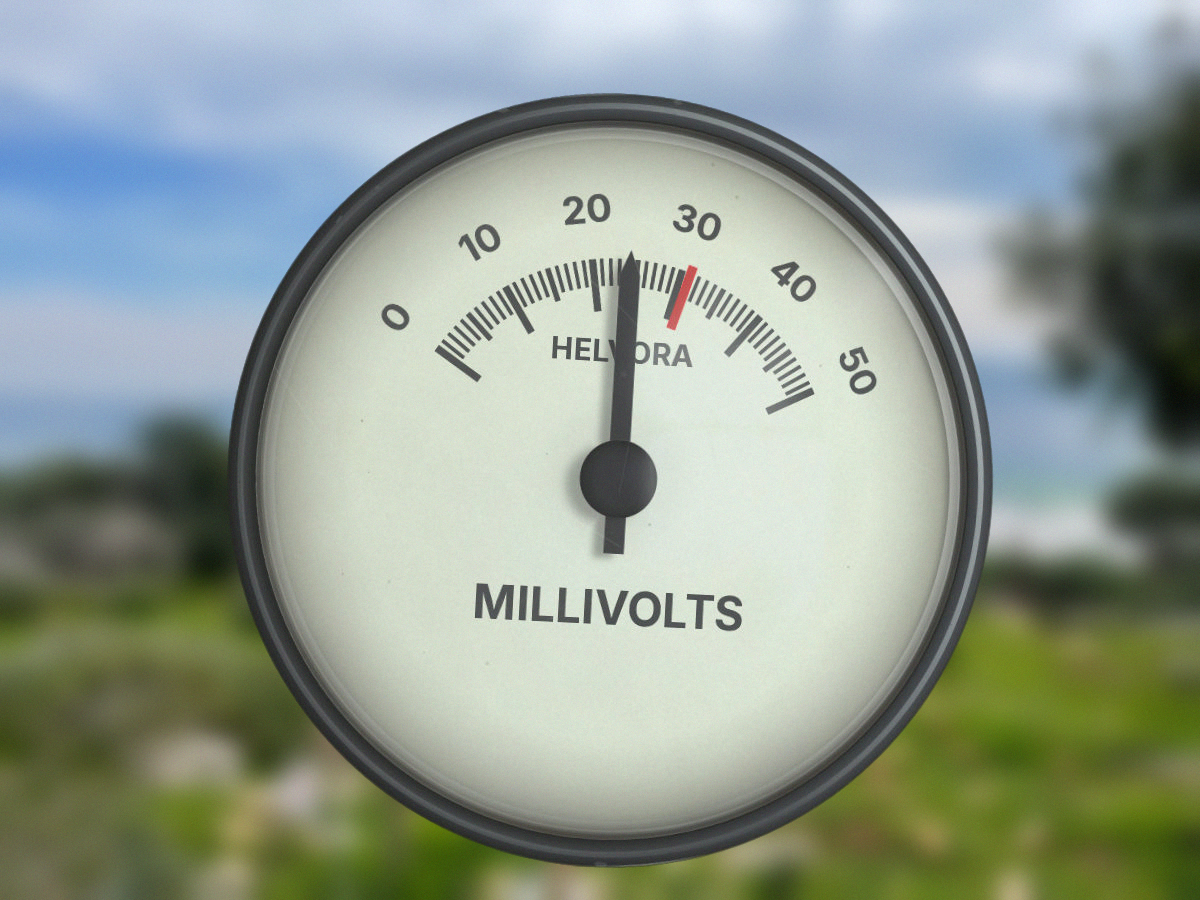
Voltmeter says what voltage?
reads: 24 mV
